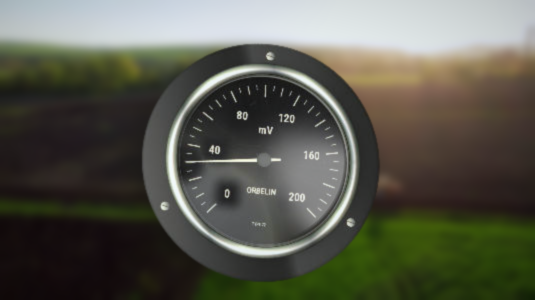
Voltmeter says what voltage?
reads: 30 mV
